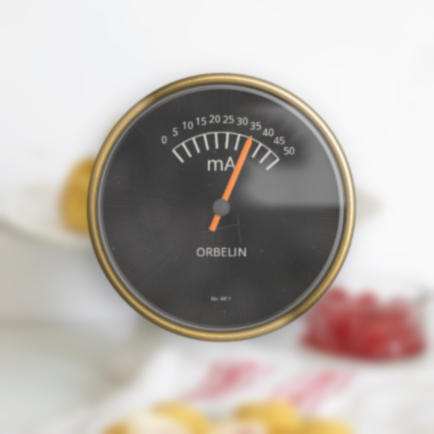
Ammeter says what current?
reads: 35 mA
